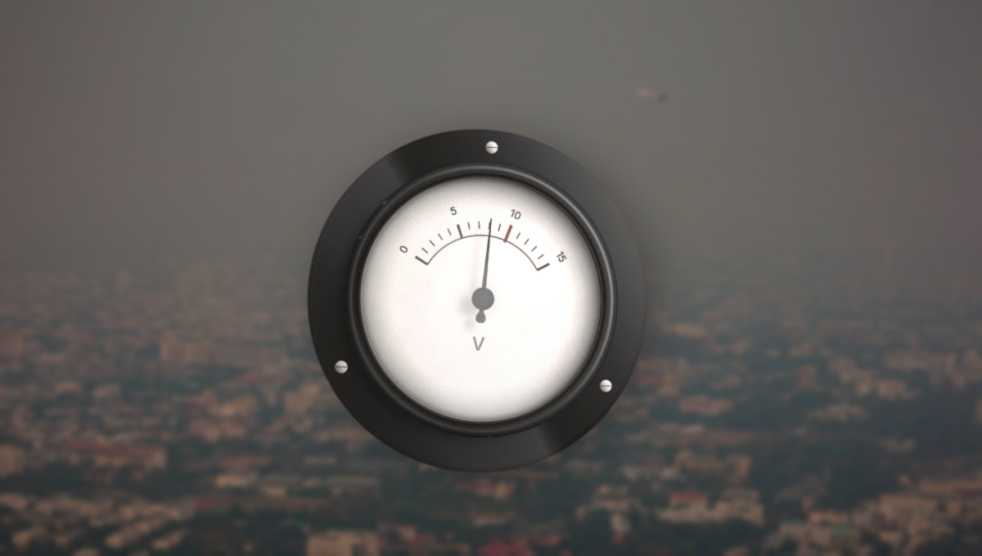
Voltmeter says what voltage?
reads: 8 V
